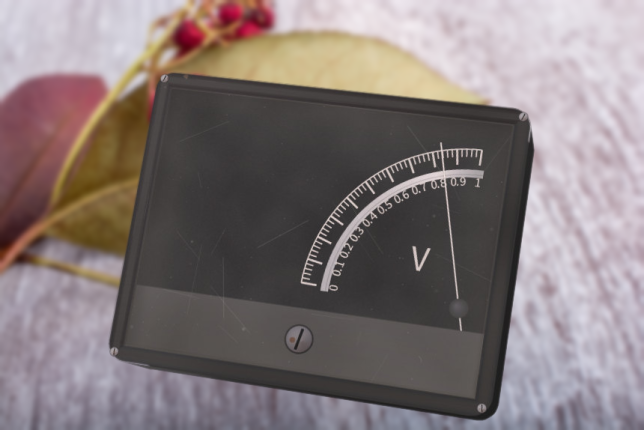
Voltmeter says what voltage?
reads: 0.84 V
